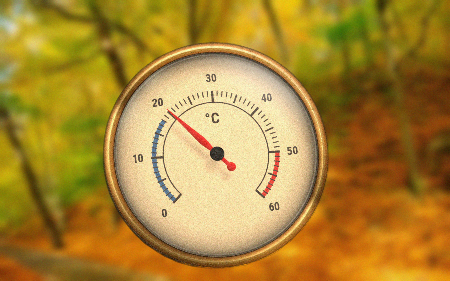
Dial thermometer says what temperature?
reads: 20 °C
